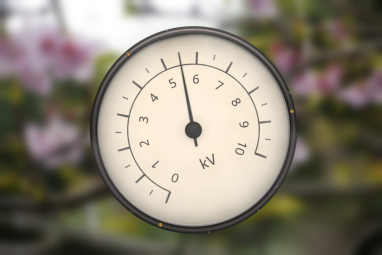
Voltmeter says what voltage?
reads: 5.5 kV
